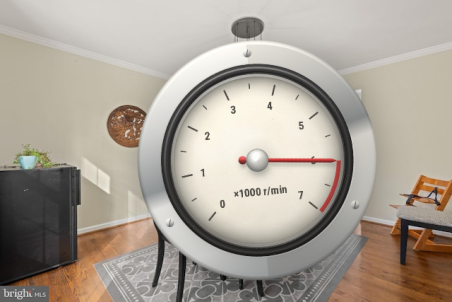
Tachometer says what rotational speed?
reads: 6000 rpm
